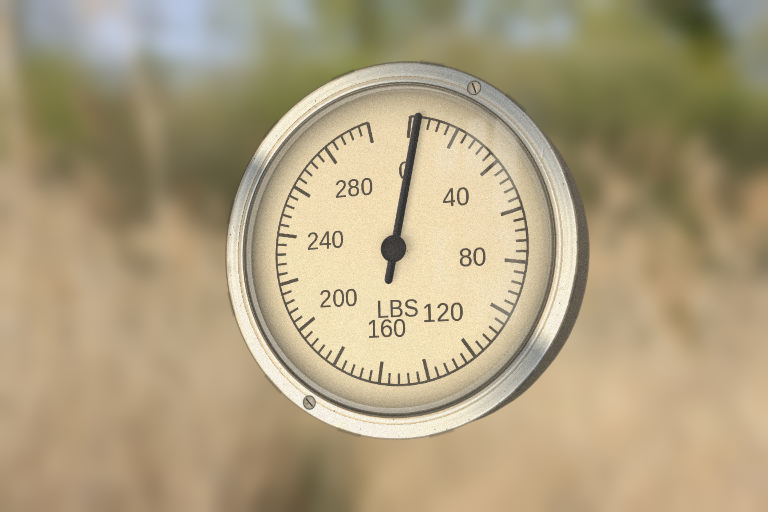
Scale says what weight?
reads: 4 lb
